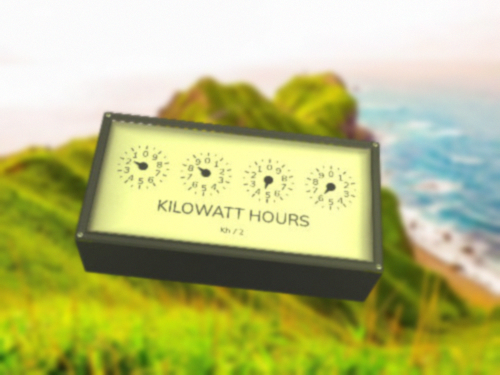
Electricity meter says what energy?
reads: 1846 kWh
